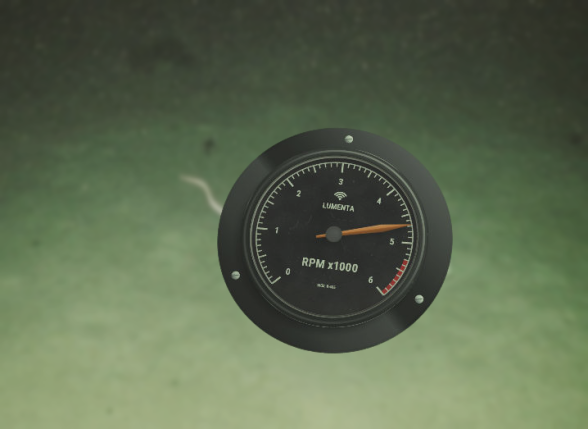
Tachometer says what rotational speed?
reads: 4700 rpm
